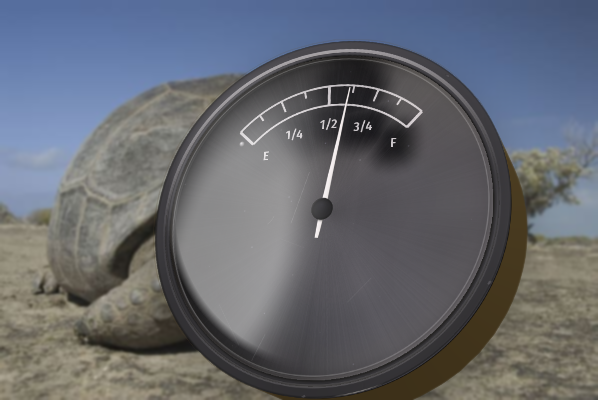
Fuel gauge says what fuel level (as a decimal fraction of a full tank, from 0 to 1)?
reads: 0.625
